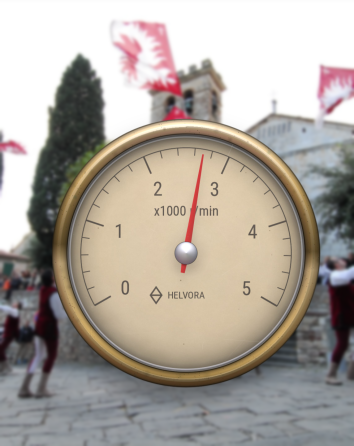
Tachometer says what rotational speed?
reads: 2700 rpm
